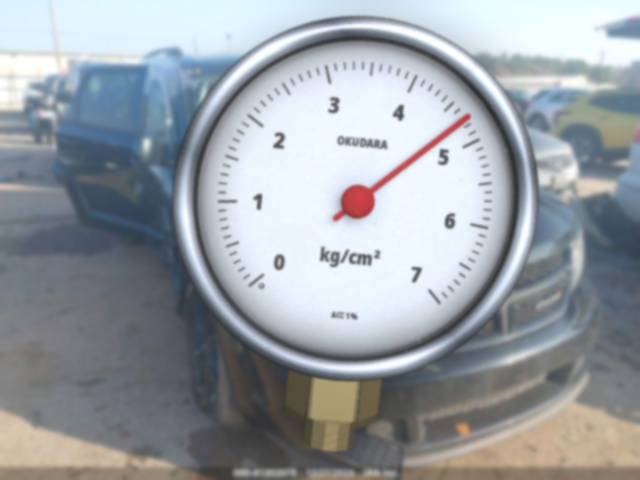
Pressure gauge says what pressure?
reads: 4.7 kg/cm²
